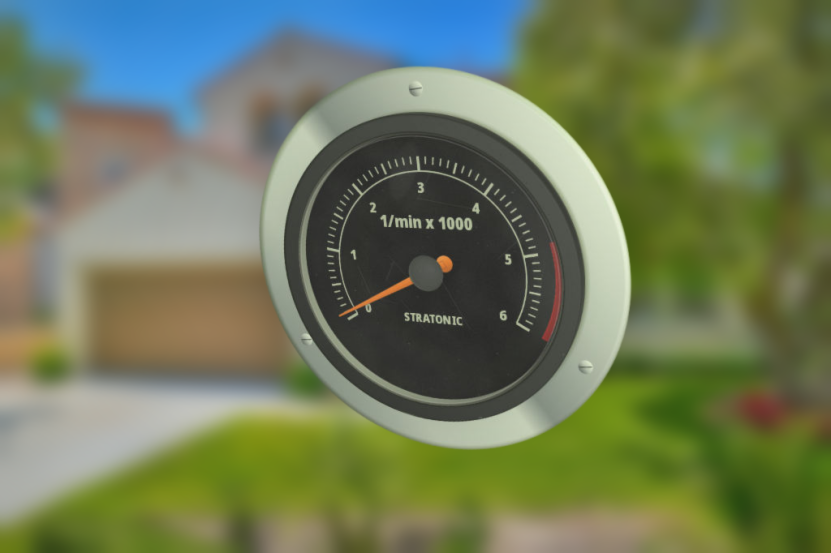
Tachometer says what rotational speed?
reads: 100 rpm
